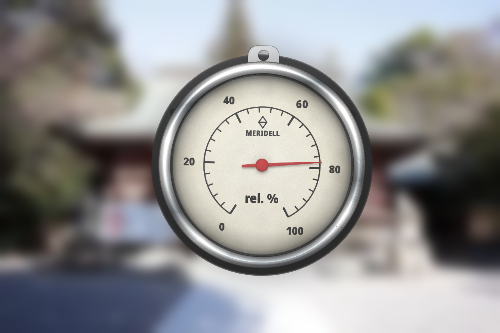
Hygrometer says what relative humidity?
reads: 78 %
